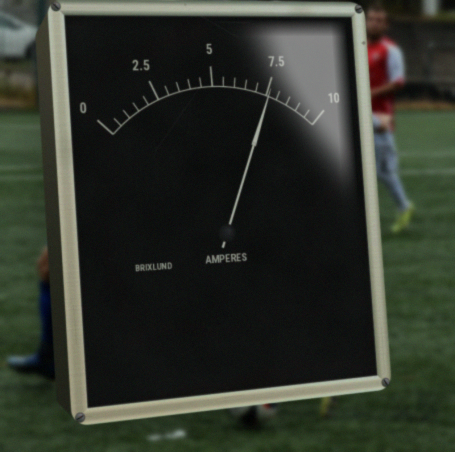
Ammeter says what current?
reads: 7.5 A
